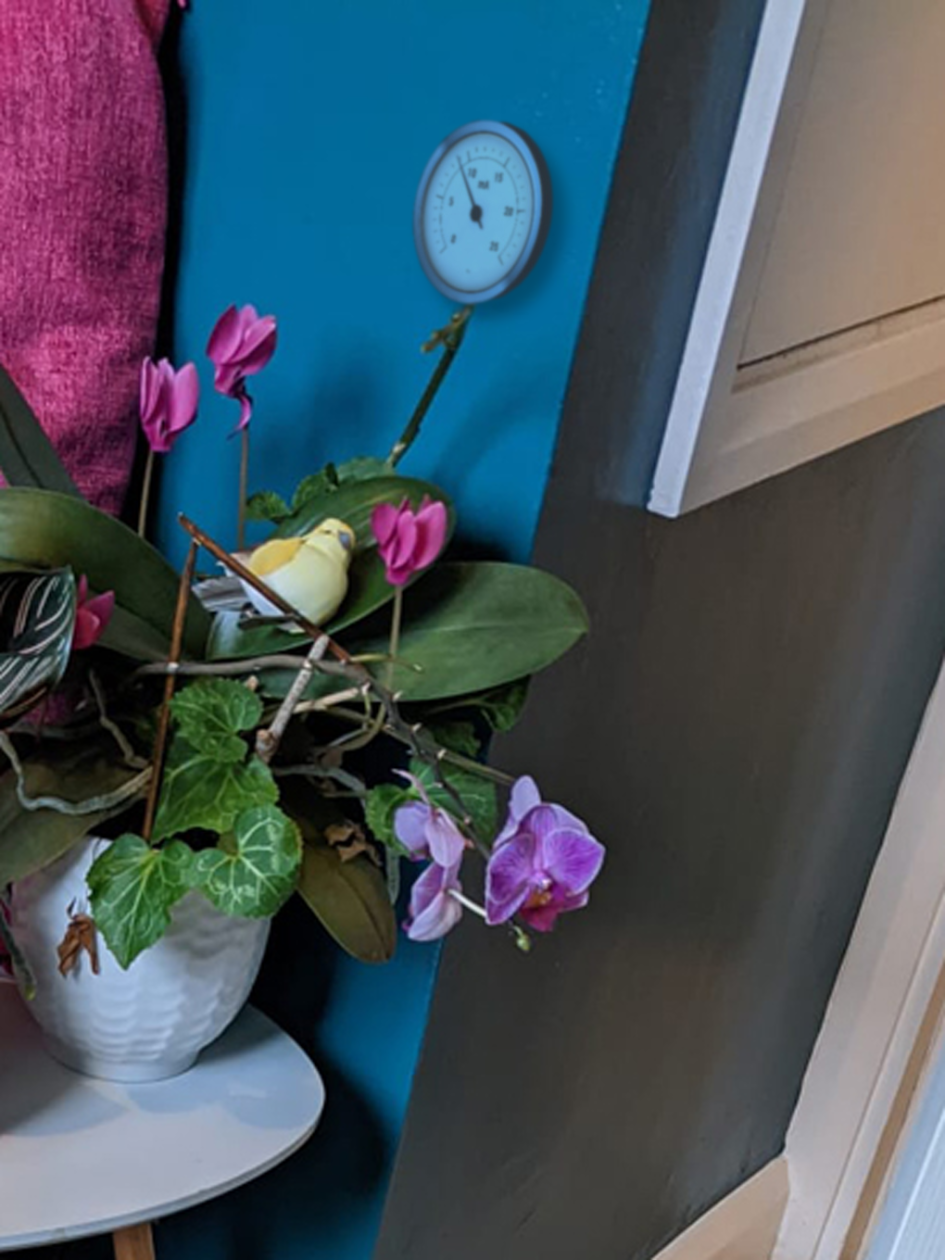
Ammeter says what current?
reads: 9 mA
